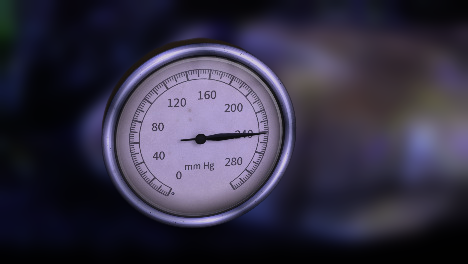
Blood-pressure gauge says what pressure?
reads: 240 mmHg
